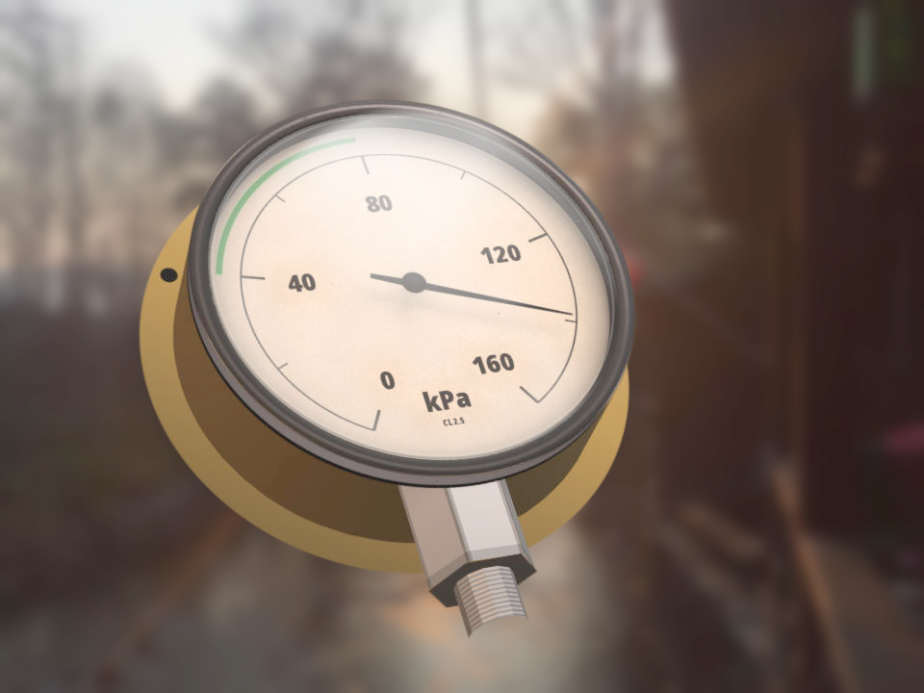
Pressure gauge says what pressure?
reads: 140 kPa
